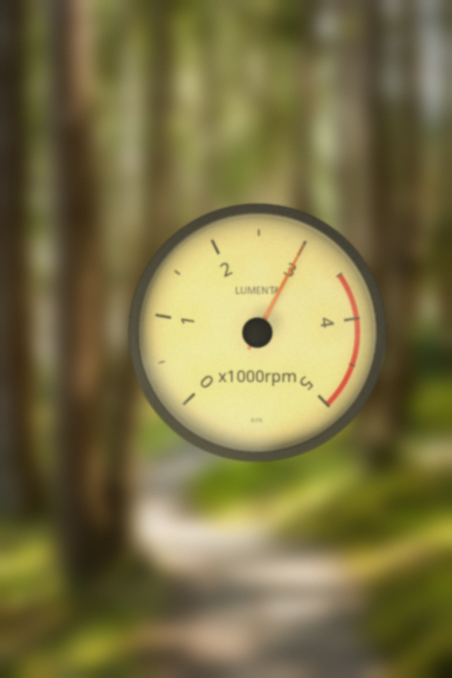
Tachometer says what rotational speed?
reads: 3000 rpm
